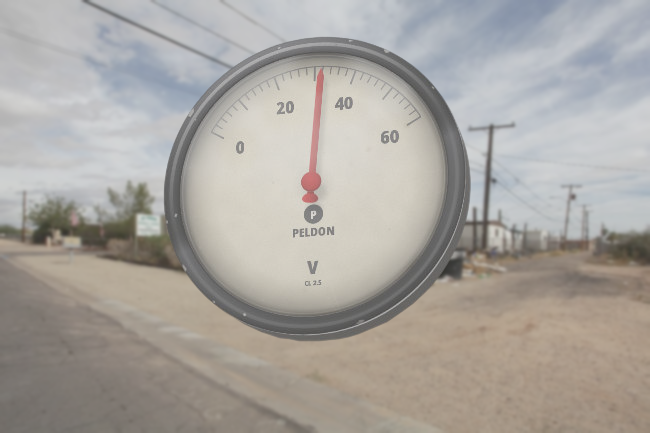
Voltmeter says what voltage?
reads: 32 V
